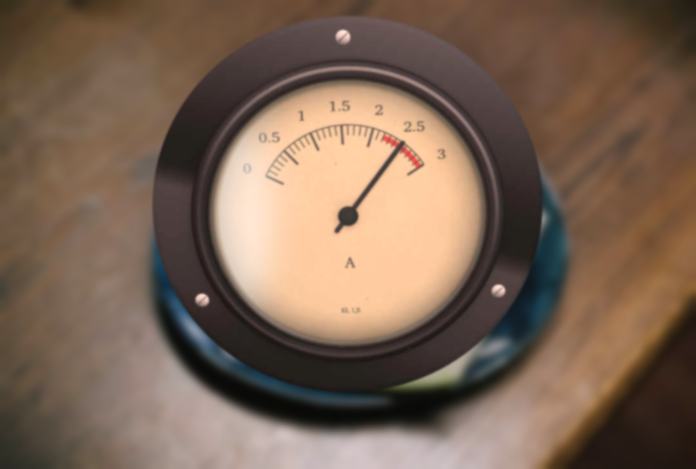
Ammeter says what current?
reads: 2.5 A
